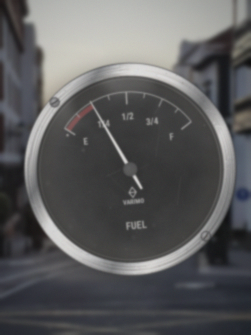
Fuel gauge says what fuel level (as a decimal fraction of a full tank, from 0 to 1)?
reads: 0.25
